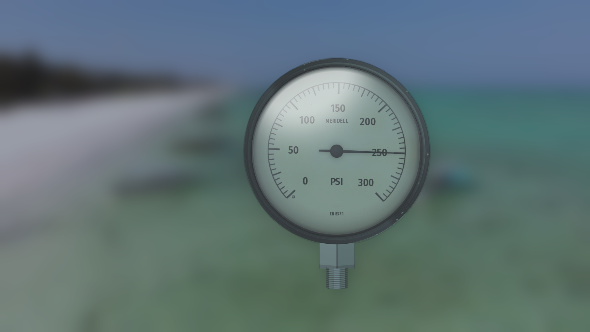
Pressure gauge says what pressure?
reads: 250 psi
